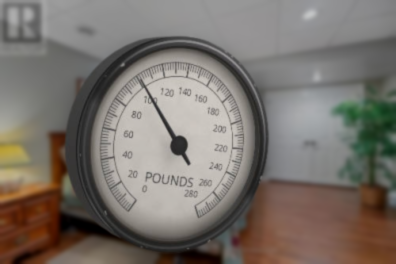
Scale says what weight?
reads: 100 lb
